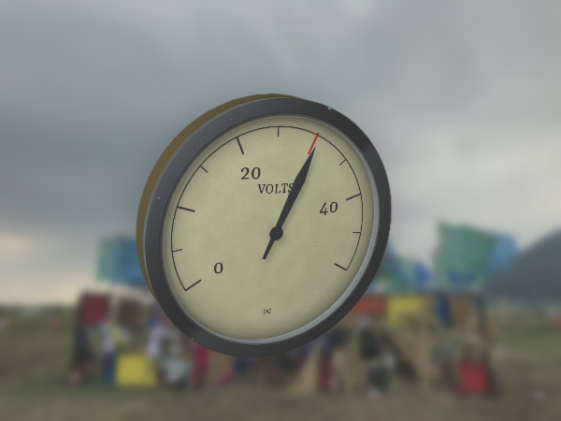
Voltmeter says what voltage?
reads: 30 V
